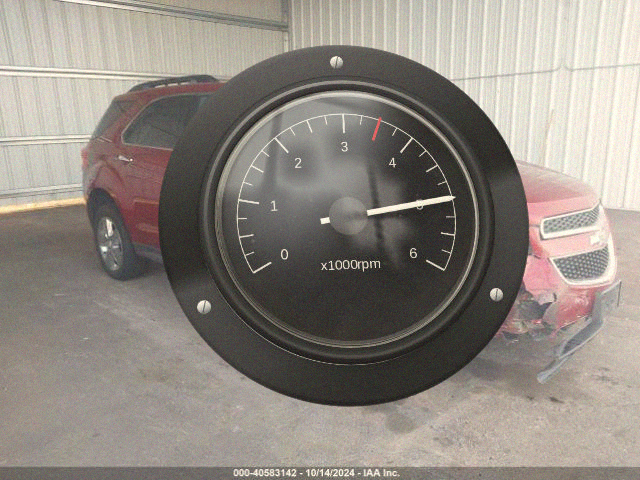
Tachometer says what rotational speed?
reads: 5000 rpm
